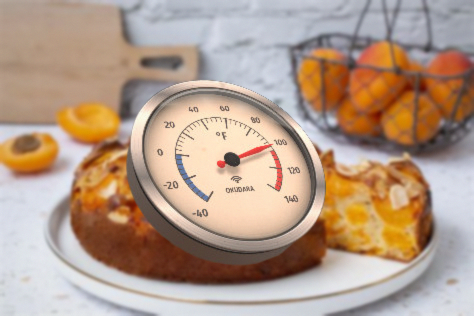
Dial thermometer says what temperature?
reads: 100 °F
